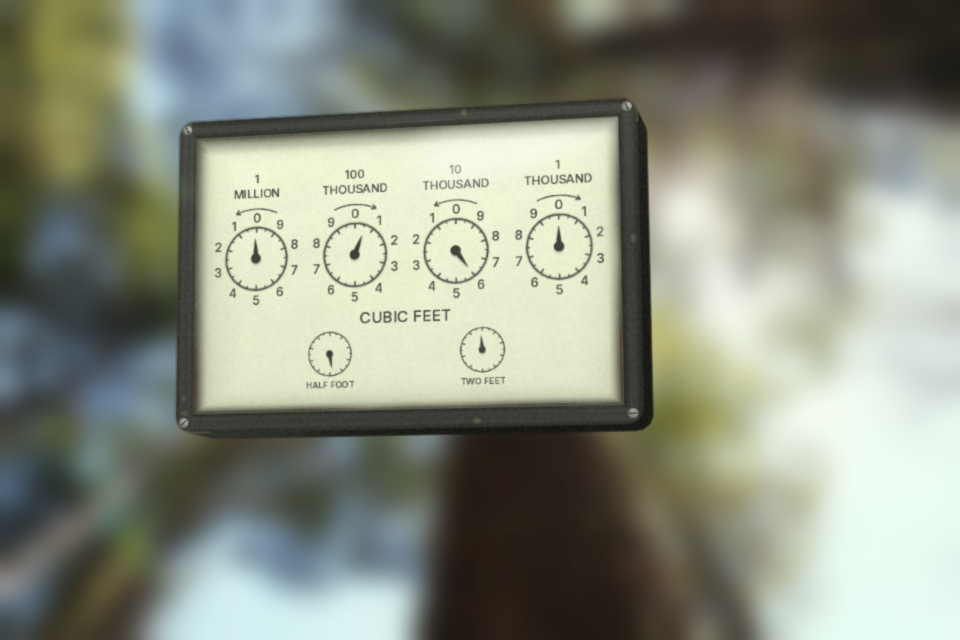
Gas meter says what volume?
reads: 6000 ft³
